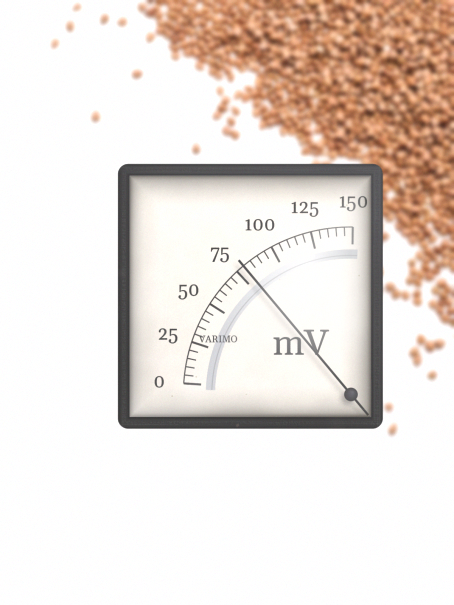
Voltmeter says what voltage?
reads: 80 mV
